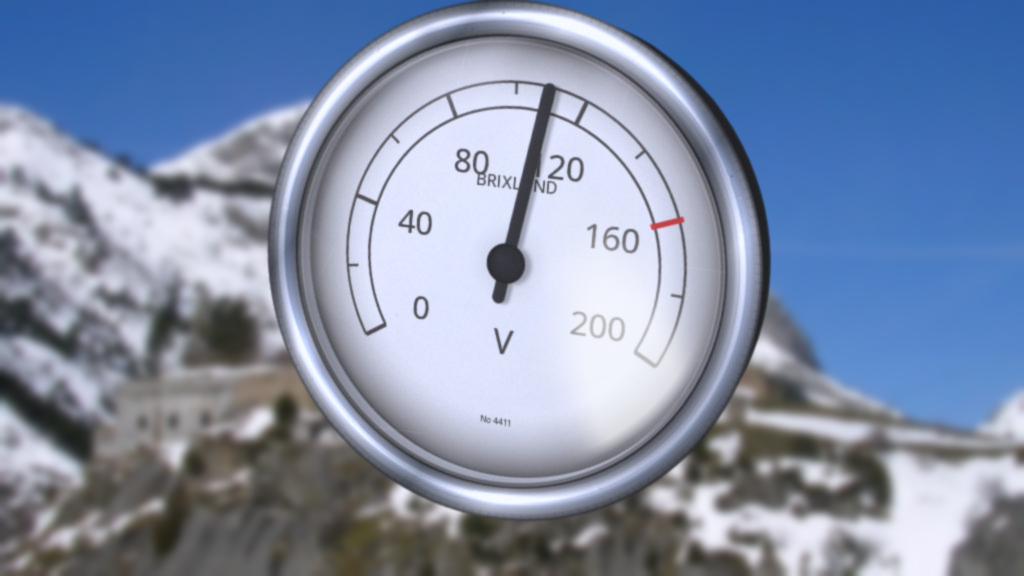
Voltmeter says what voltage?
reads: 110 V
